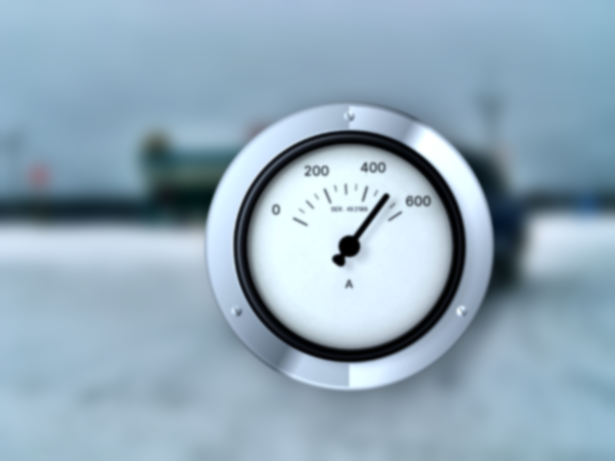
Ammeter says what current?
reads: 500 A
